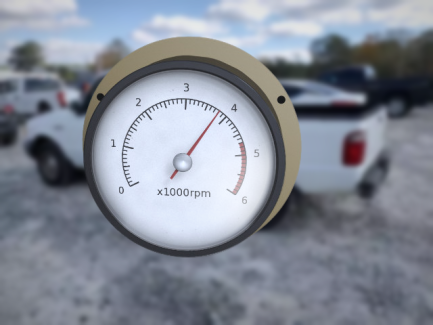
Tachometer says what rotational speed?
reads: 3800 rpm
